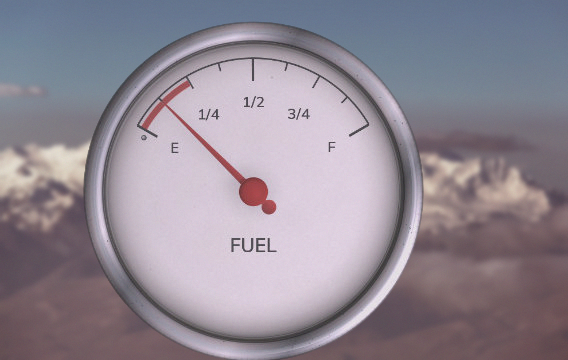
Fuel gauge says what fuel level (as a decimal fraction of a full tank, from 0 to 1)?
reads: 0.125
